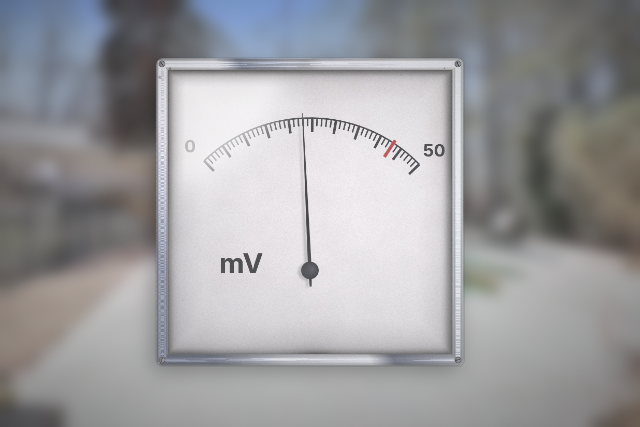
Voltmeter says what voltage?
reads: 23 mV
